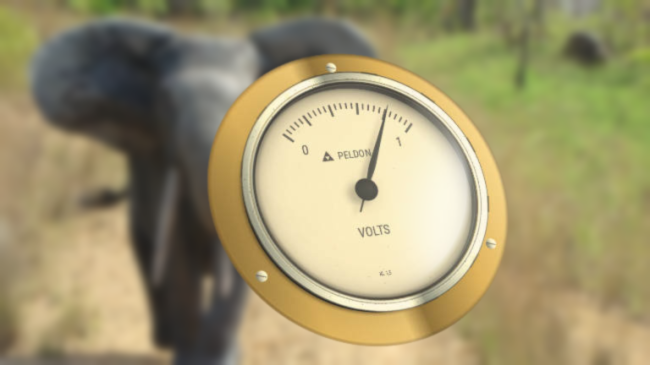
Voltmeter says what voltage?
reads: 0.8 V
